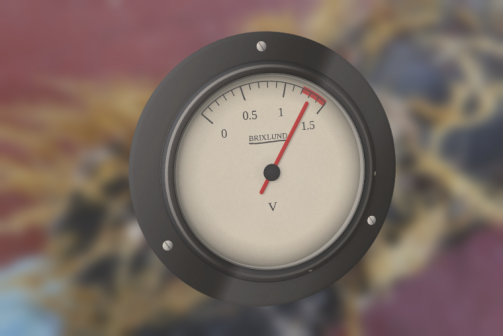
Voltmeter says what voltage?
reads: 1.3 V
